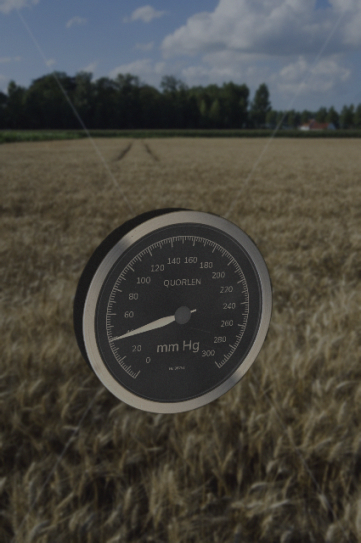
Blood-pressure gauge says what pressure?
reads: 40 mmHg
